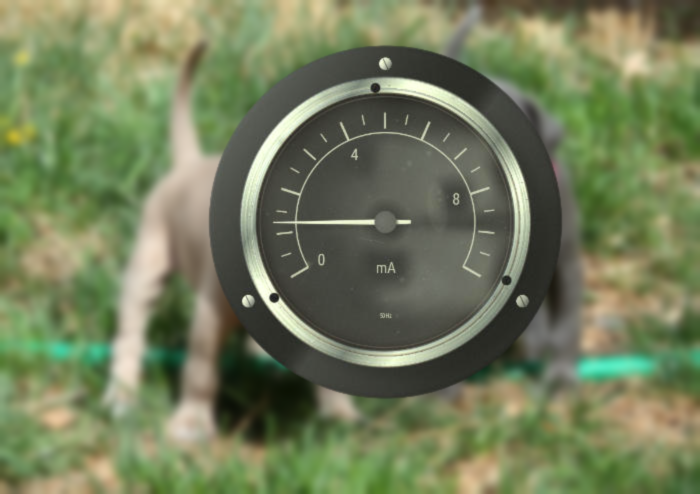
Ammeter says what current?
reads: 1.25 mA
